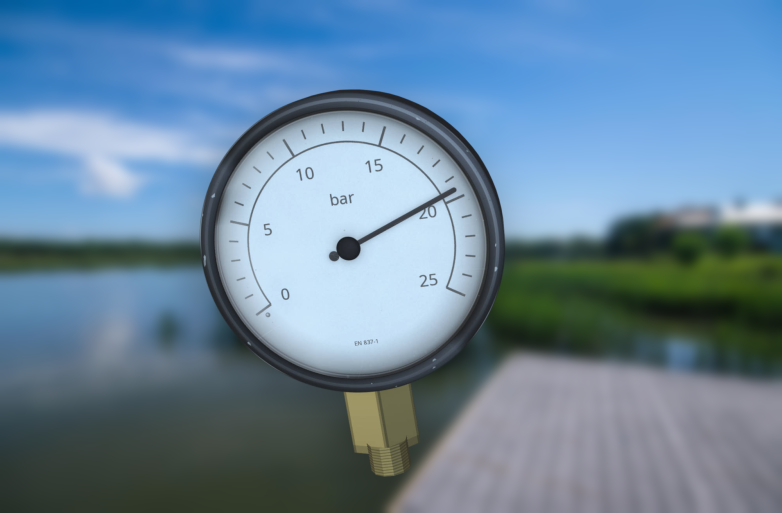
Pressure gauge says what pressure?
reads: 19.5 bar
